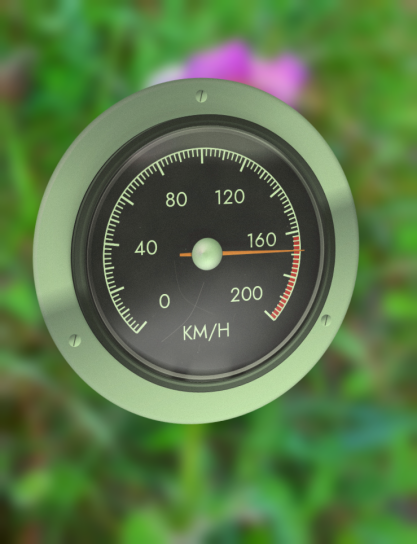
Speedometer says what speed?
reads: 168 km/h
